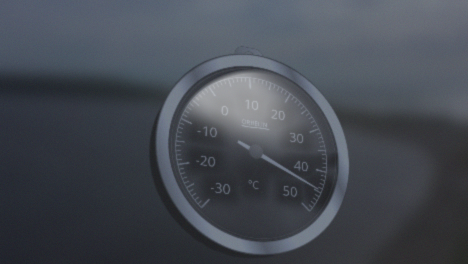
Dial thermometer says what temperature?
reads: 45 °C
